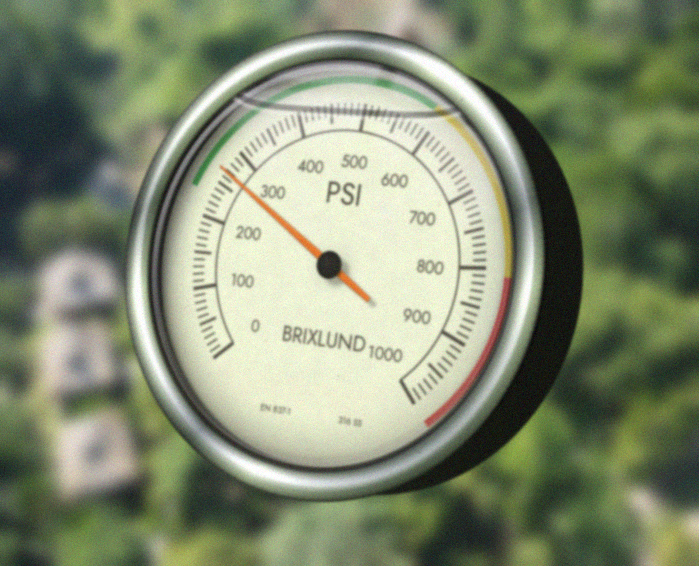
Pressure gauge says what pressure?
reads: 270 psi
